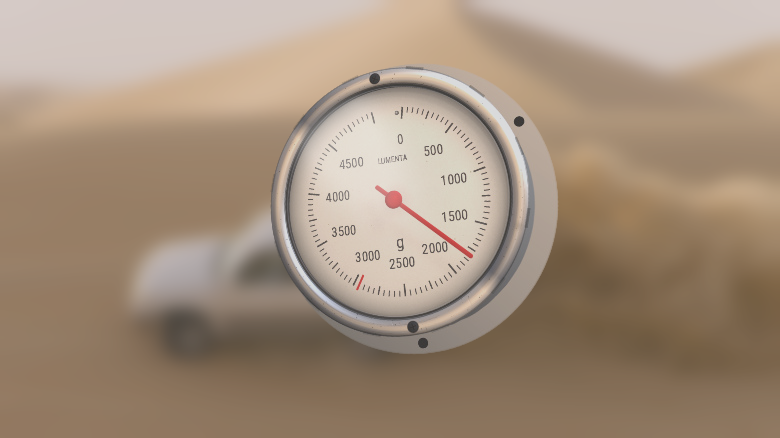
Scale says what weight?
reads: 1800 g
